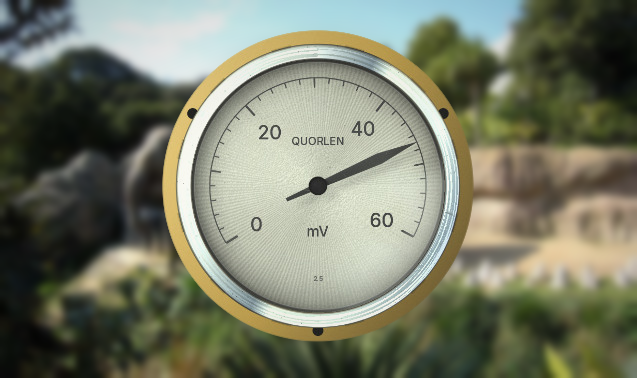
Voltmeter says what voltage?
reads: 47 mV
